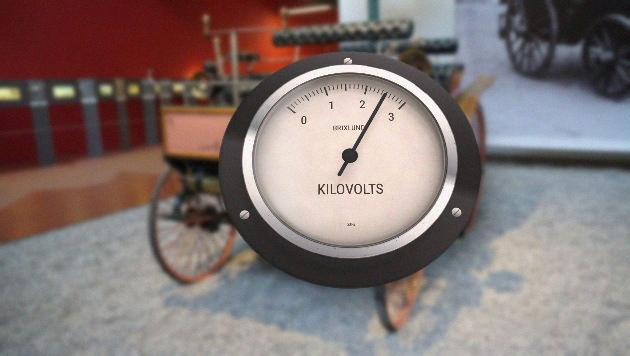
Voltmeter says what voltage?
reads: 2.5 kV
